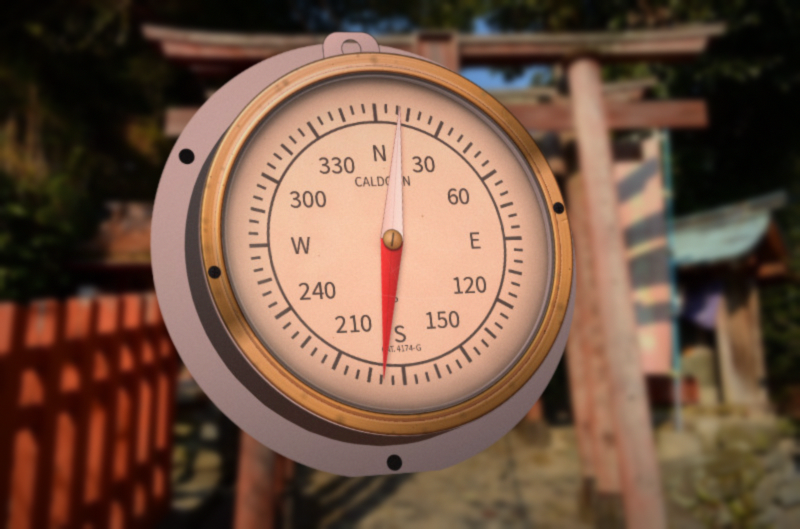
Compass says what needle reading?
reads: 190 °
